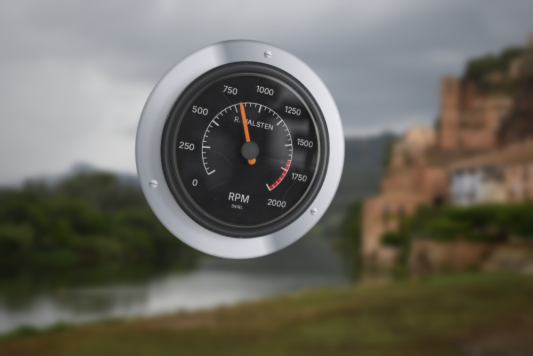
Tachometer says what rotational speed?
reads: 800 rpm
